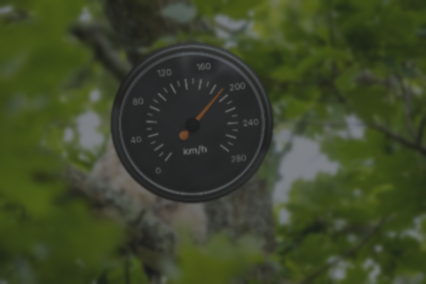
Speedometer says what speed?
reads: 190 km/h
